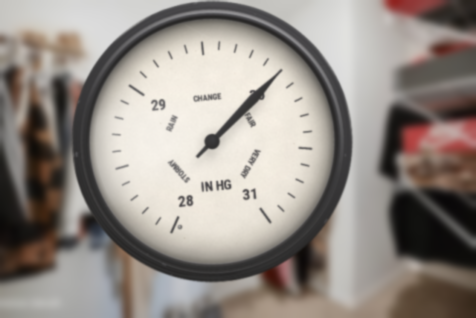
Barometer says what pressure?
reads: 30 inHg
